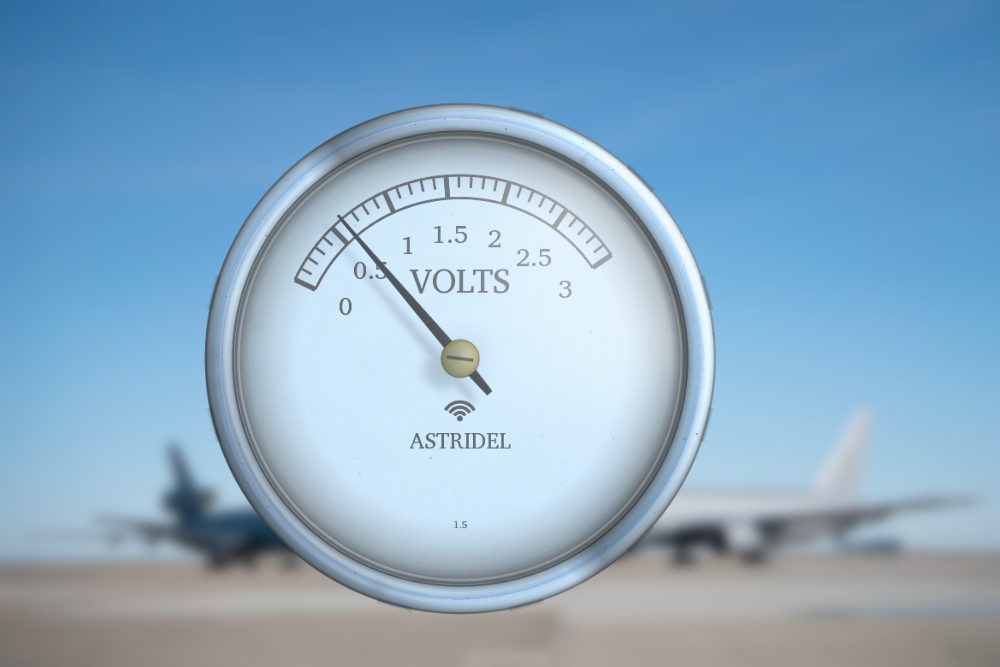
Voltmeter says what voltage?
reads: 0.6 V
